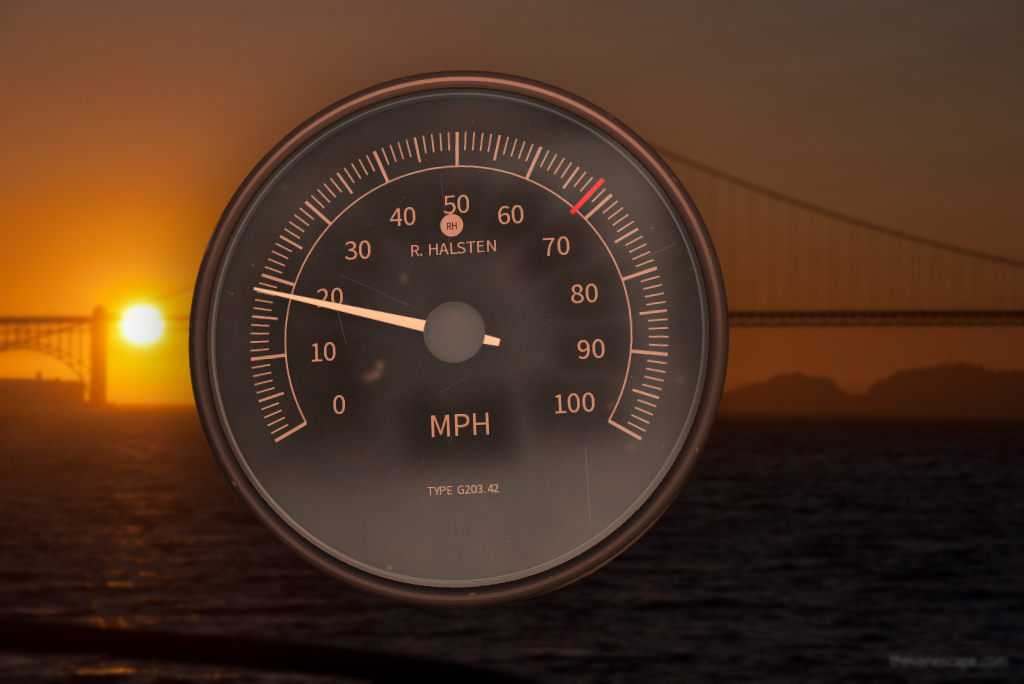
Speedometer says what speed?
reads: 18 mph
